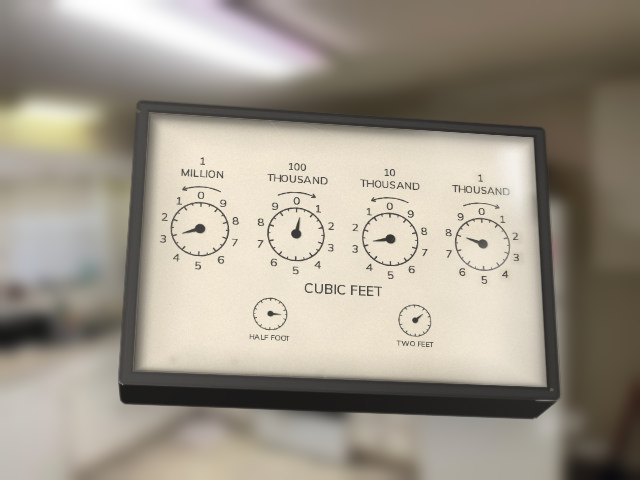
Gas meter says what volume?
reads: 302800 ft³
